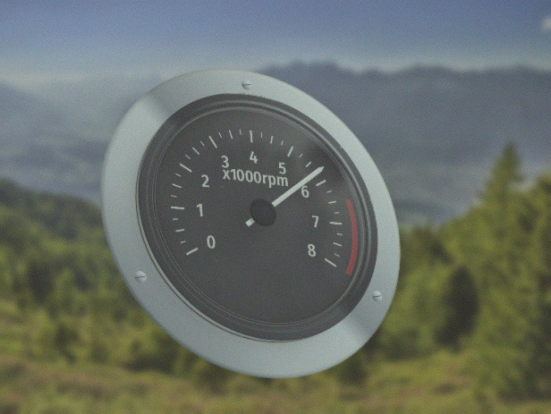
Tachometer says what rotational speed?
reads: 5750 rpm
